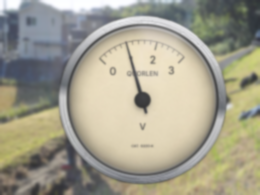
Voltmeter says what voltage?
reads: 1 V
